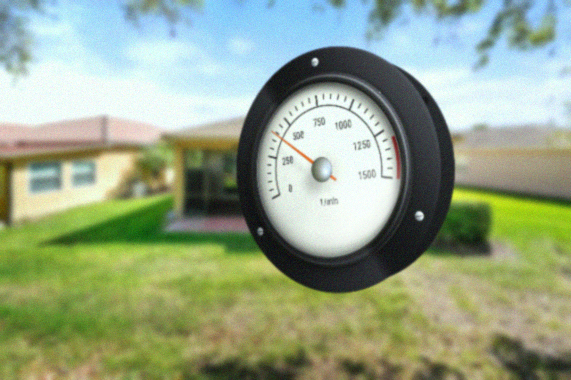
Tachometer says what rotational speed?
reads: 400 rpm
